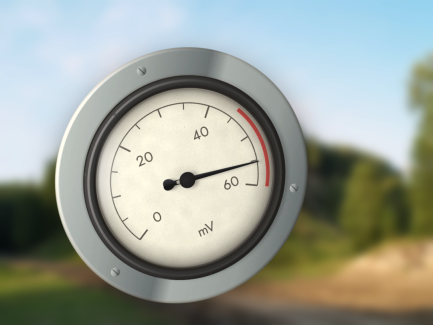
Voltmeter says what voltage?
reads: 55 mV
